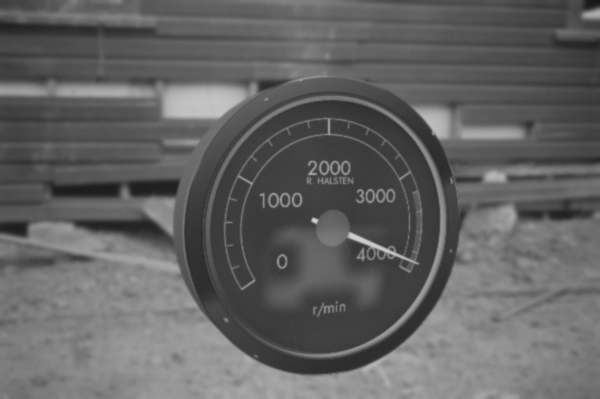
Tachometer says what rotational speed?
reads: 3900 rpm
